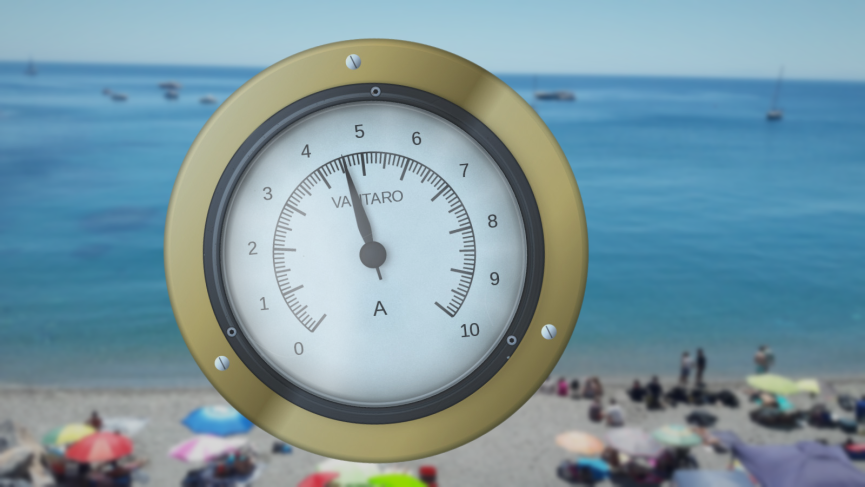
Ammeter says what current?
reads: 4.6 A
